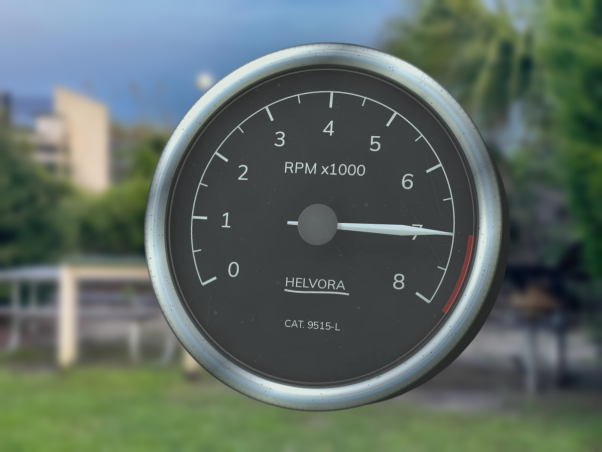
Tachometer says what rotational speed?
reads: 7000 rpm
